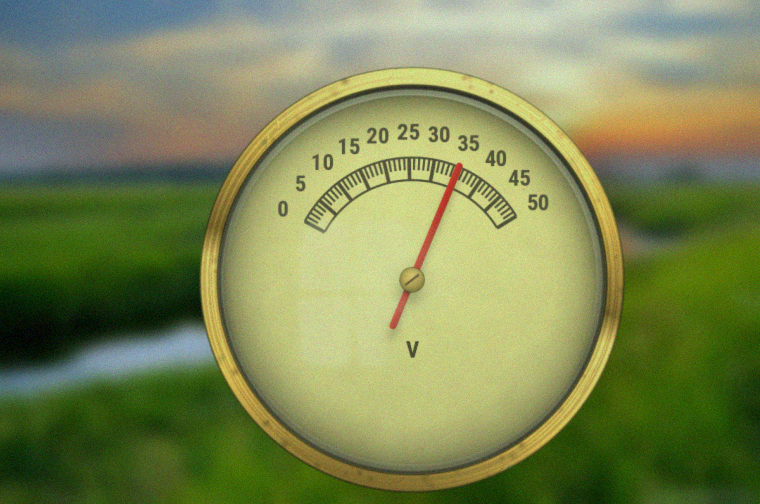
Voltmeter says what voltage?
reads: 35 V
